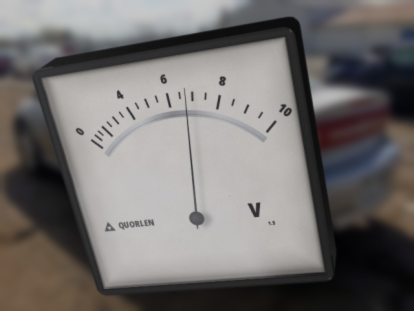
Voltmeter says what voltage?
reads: 6.75 V
